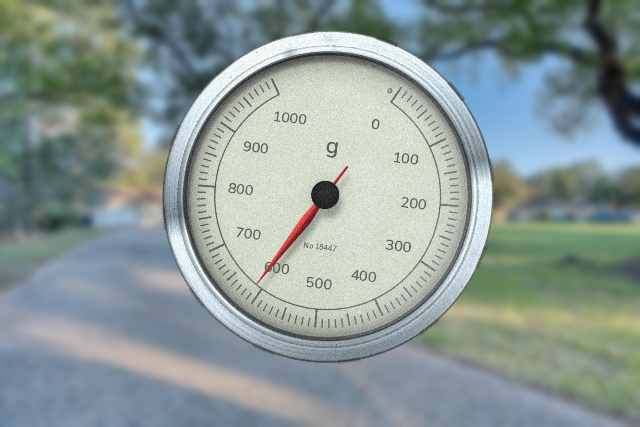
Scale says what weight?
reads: 610 g
